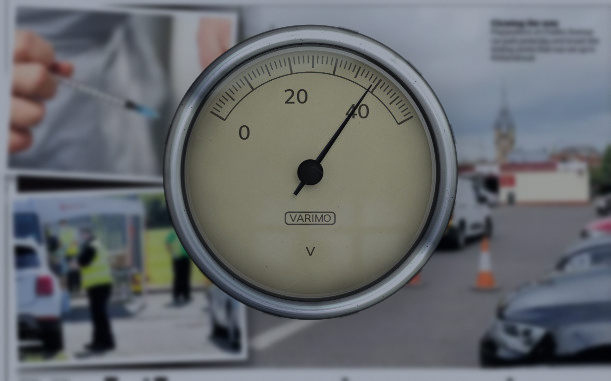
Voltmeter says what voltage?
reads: 39 V
